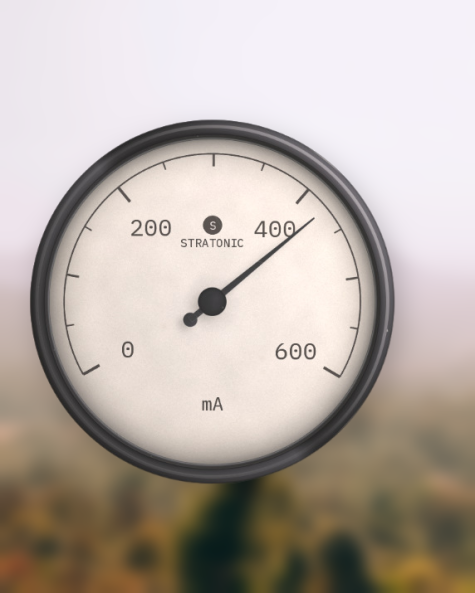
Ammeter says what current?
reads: 425 mA
